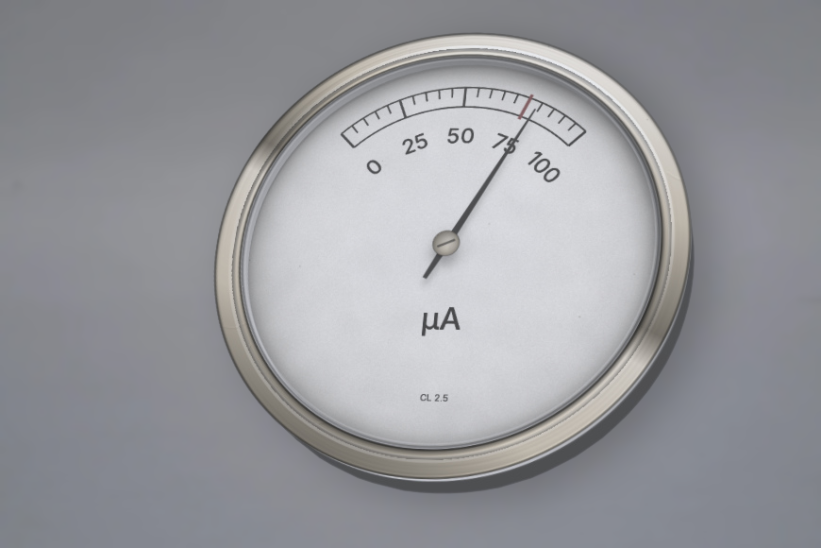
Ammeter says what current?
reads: 80 µA
